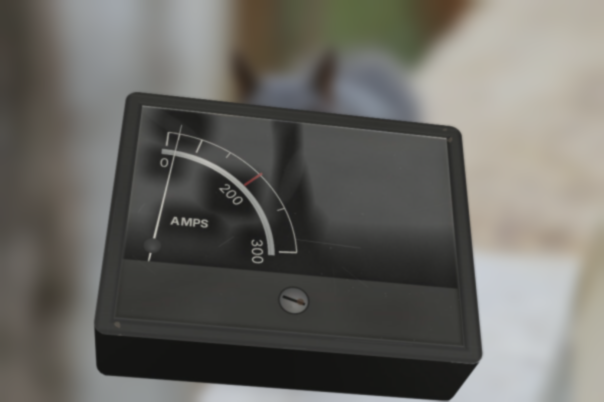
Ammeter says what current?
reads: 50 A
